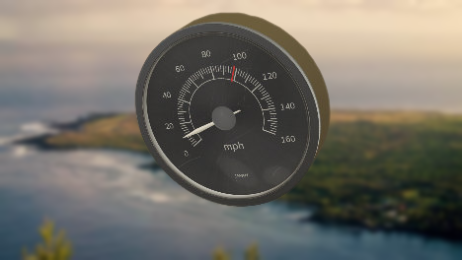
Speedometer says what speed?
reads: 10 mph
